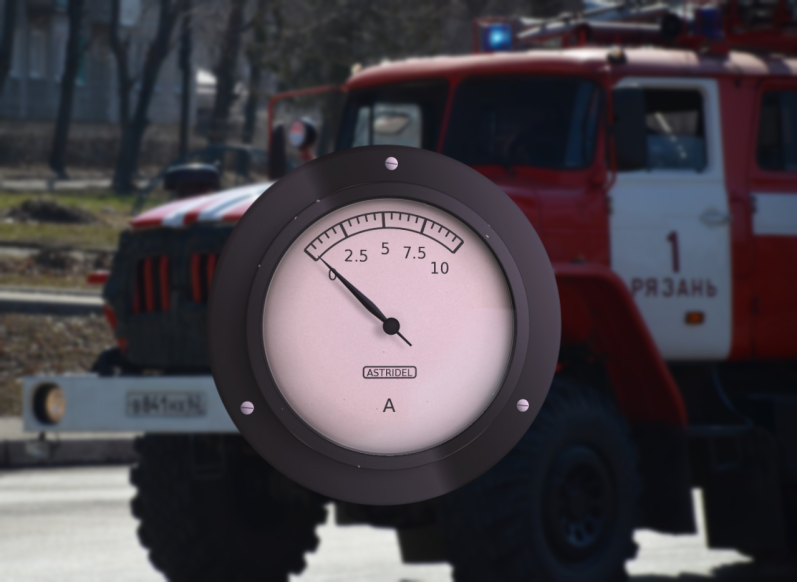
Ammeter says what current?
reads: 0.25 A
